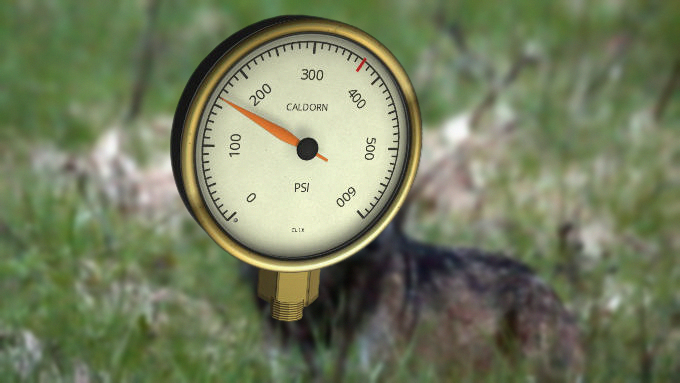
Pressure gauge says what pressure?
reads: 160 psi
